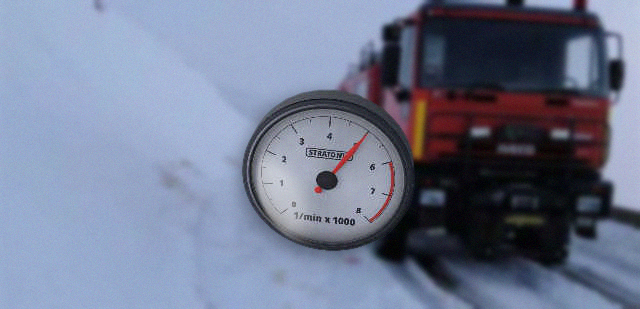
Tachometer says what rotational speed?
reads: 5000 rpm
